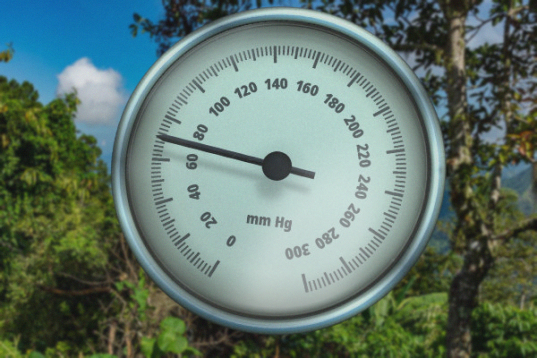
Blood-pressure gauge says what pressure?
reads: 70 mmHg
